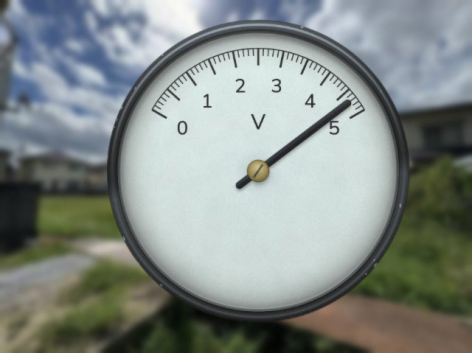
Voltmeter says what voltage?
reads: 4.7 V
